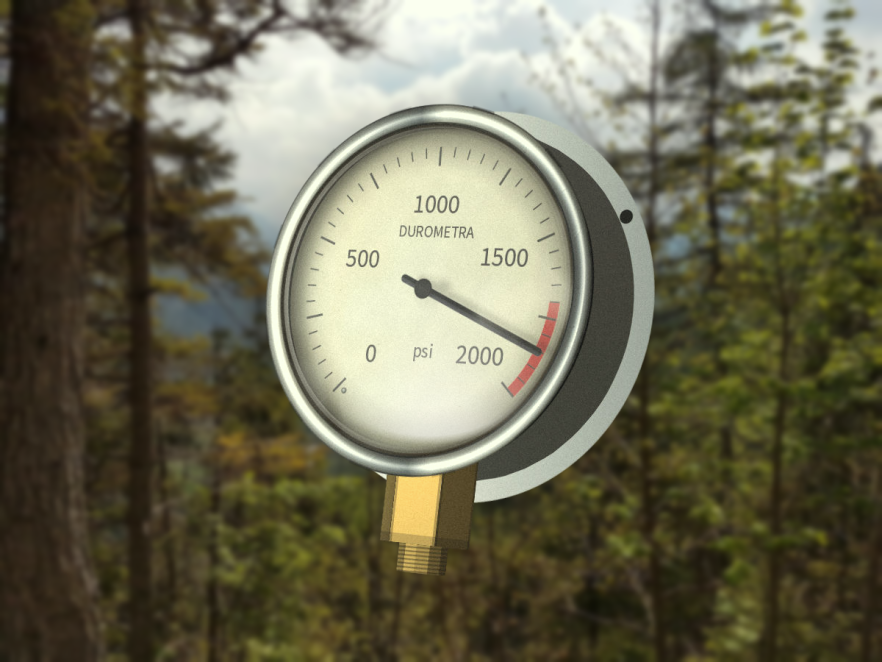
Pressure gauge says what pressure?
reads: 1850 psi
